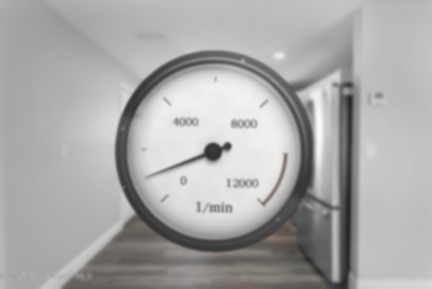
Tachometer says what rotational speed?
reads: 1000 rpm
